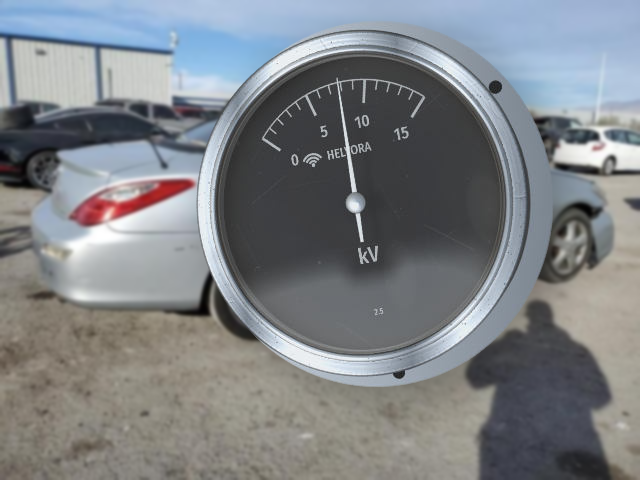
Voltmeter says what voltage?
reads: 8 kV
